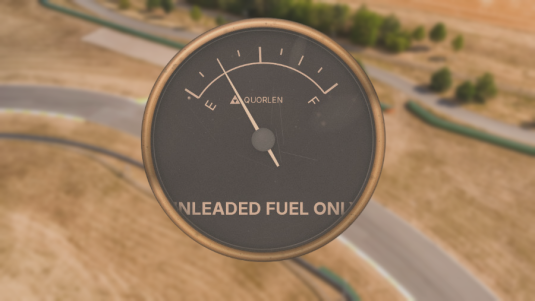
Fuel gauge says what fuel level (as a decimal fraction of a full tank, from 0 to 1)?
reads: 0.25
